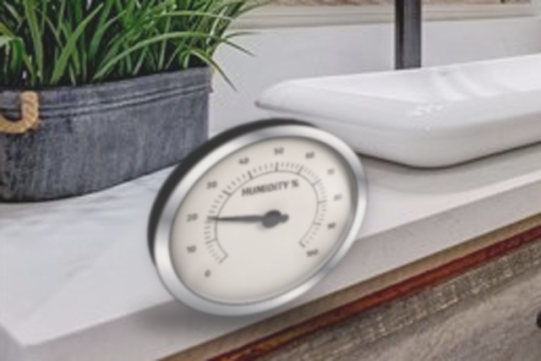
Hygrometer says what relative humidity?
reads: 20 %
